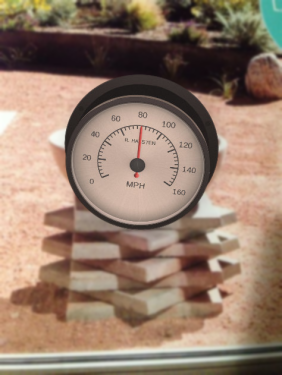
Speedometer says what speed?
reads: 80 mph
